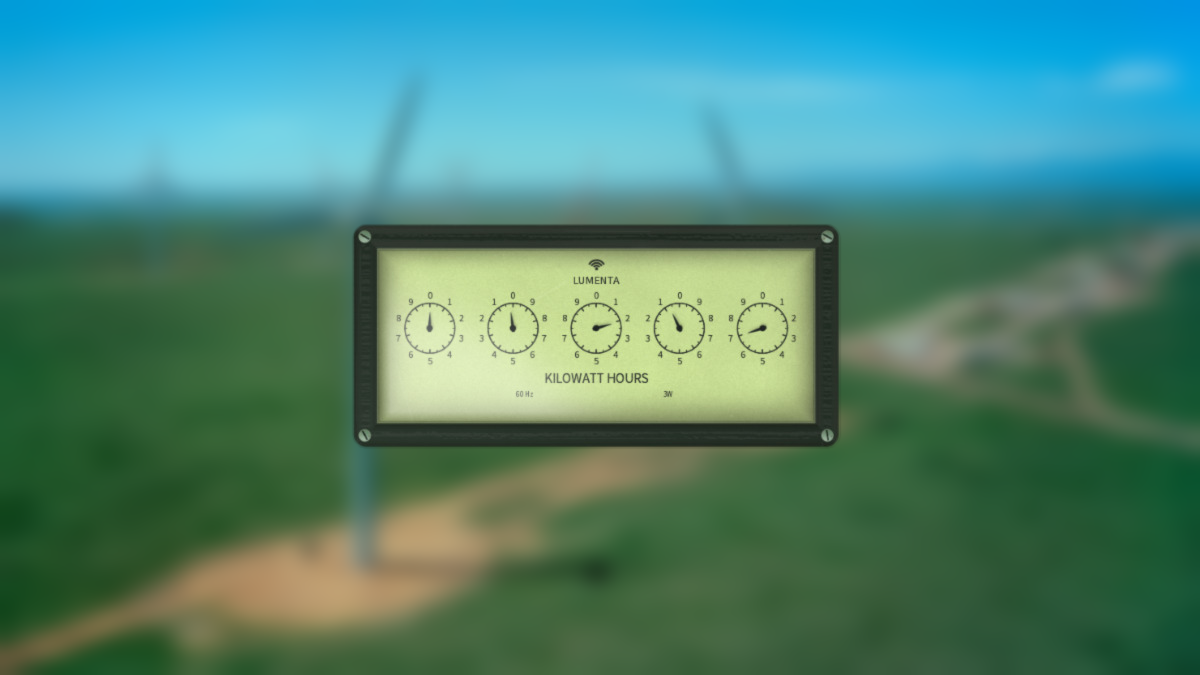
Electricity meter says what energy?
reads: 207 kWh
